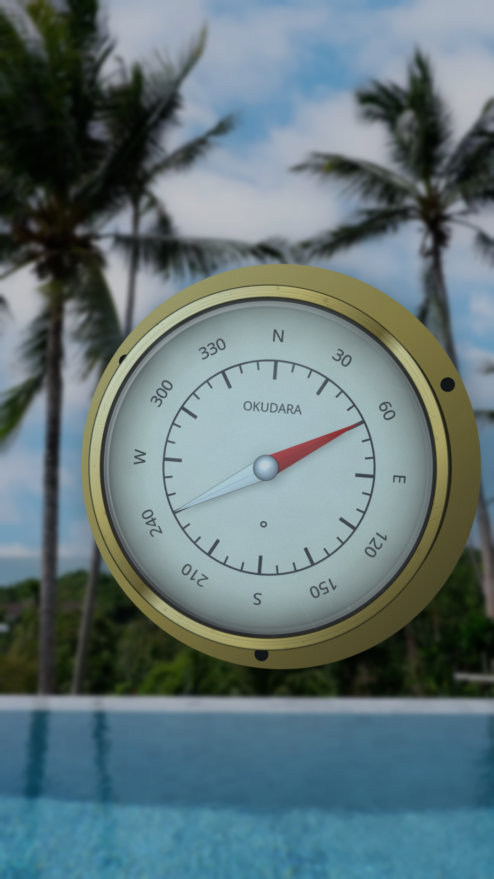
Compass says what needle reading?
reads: 60 °
